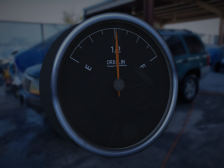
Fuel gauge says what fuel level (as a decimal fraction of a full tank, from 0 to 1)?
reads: 0.5
